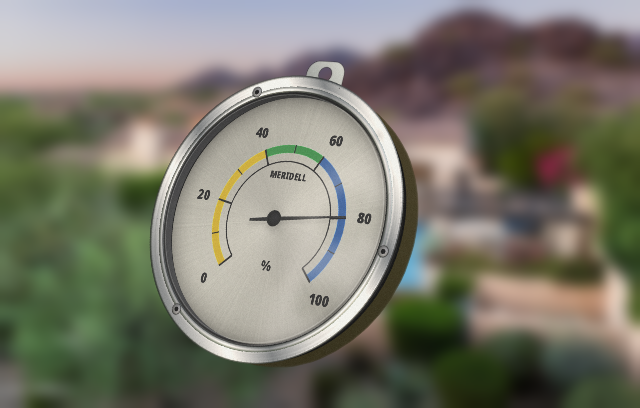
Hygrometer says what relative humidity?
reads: 80 %
